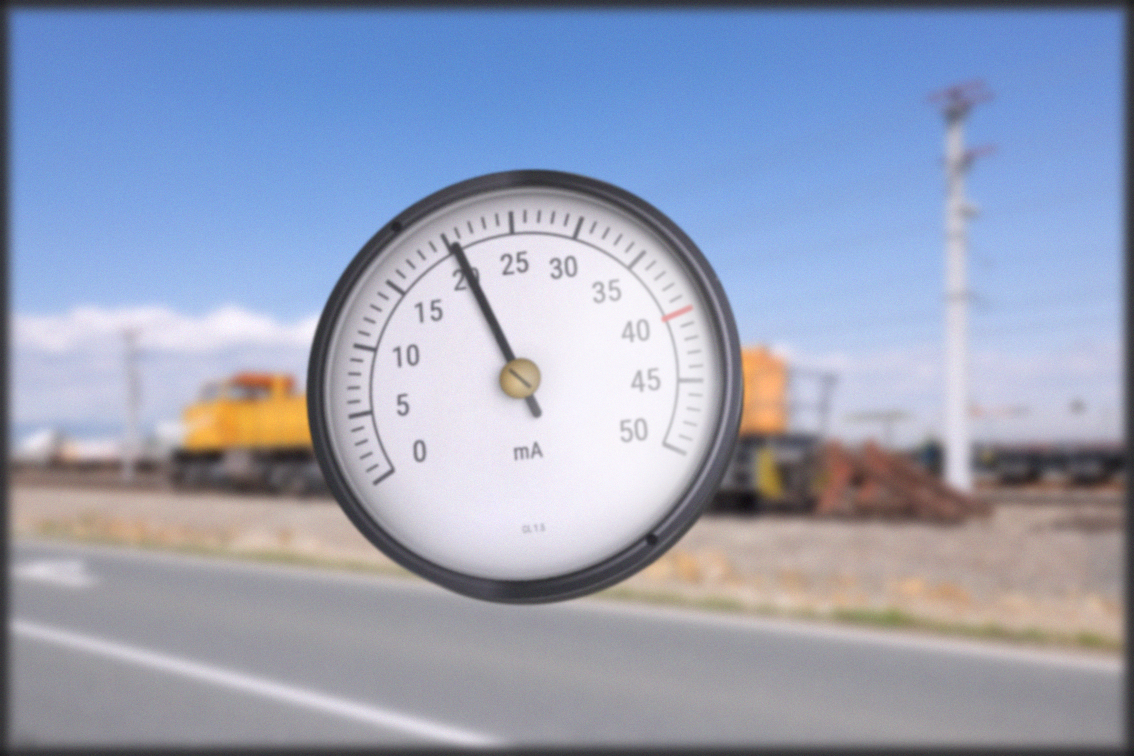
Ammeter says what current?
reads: 20.5 mA
